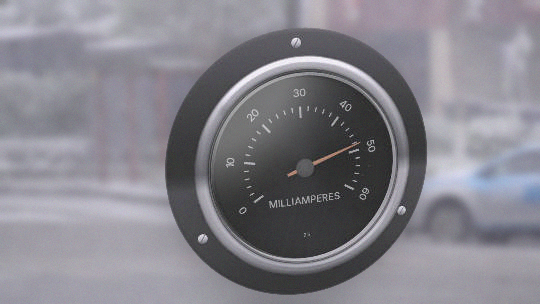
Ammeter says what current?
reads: 48 mA
